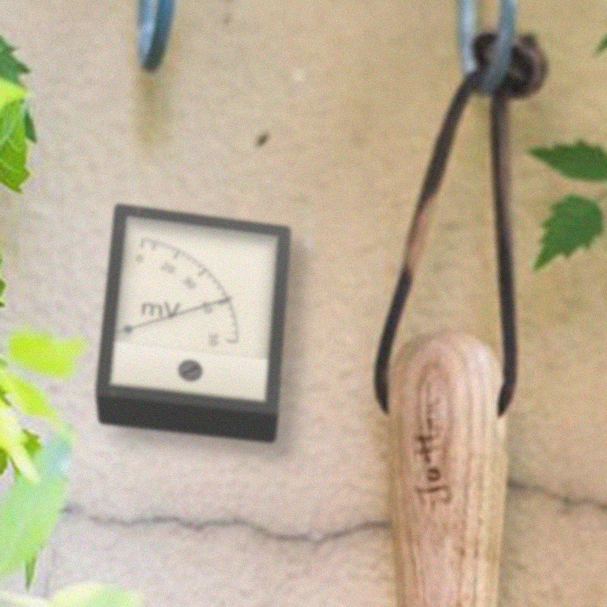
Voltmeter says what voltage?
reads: 40 mV
